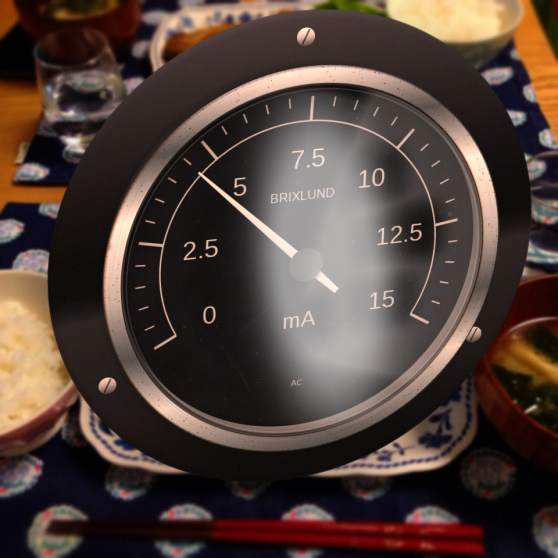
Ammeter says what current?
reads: 4.5 mA
